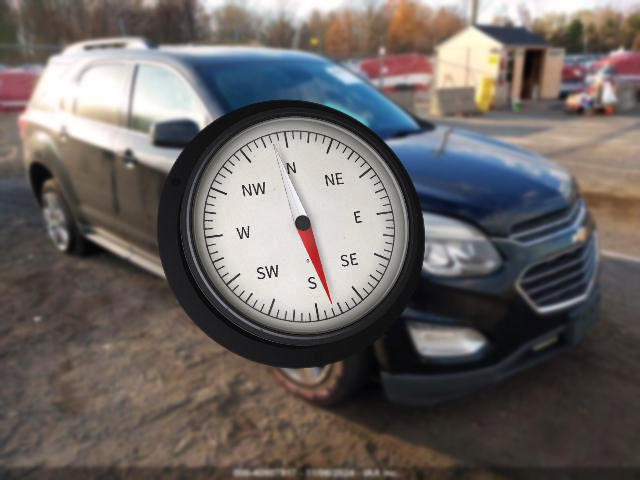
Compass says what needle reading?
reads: 170 °
